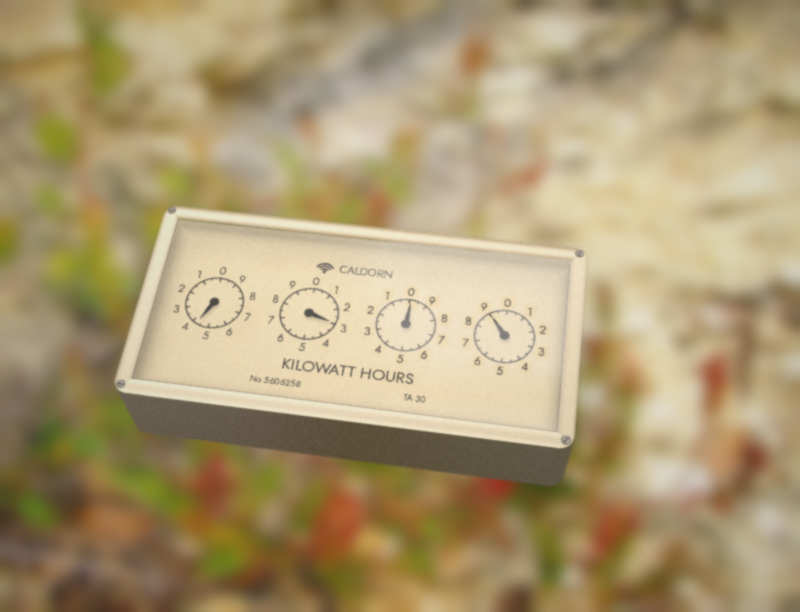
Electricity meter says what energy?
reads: 4299 kWh
